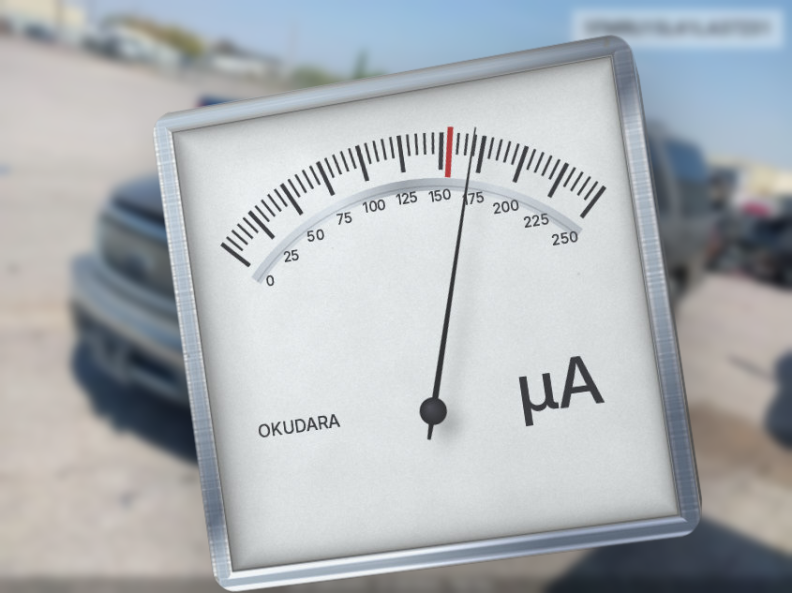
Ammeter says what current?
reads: 170 µA
